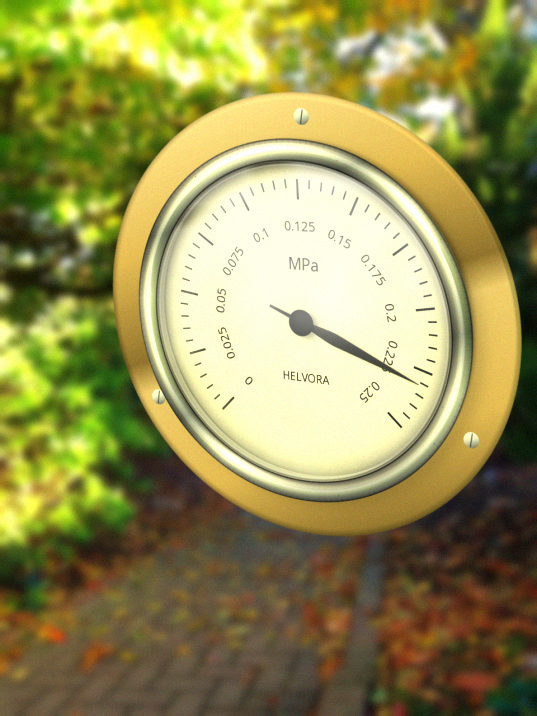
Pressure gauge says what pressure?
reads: 0.23 MPa
